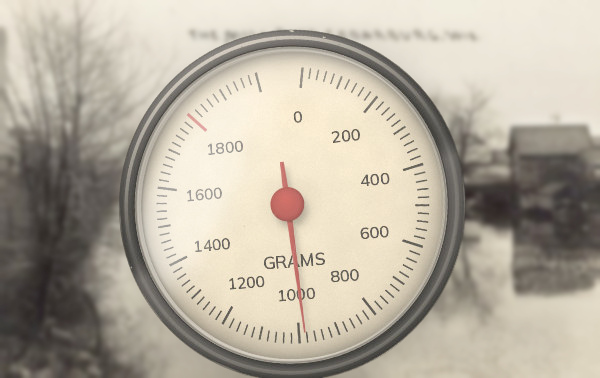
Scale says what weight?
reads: 980 g
